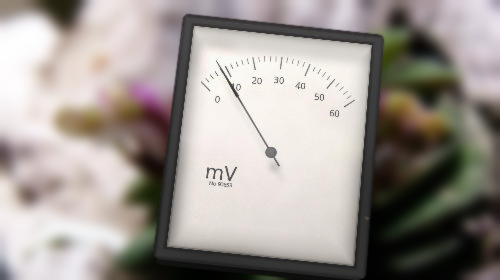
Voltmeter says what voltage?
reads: 8 mV
